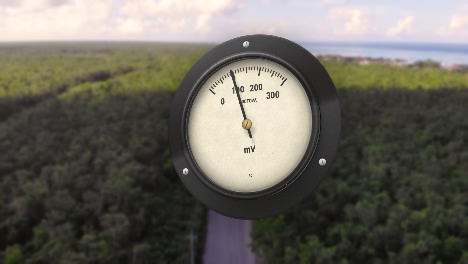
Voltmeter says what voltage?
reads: 100 mV
